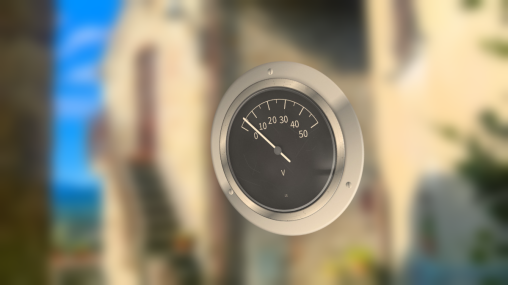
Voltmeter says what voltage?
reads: 5 V
